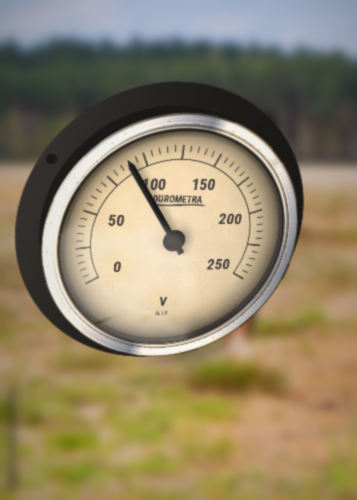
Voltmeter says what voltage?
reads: 90 V
